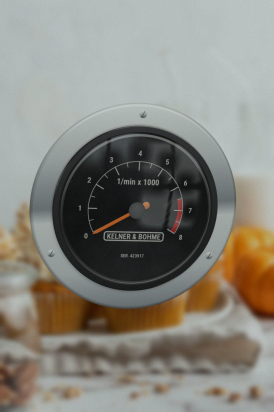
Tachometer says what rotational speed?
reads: 0 rpm
